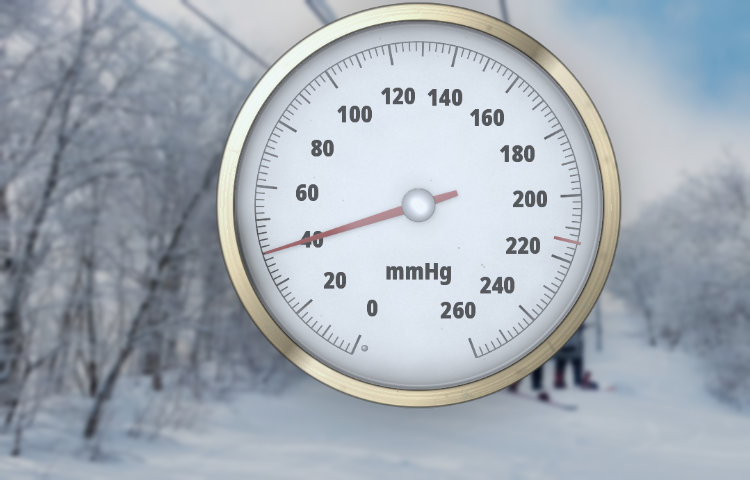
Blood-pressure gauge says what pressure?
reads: 40 mmHg
